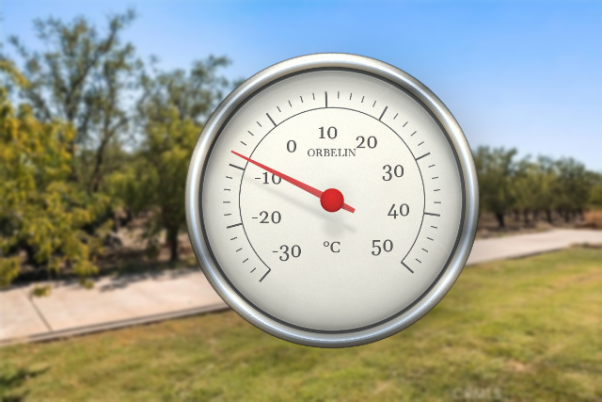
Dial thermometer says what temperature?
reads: -8 °C
